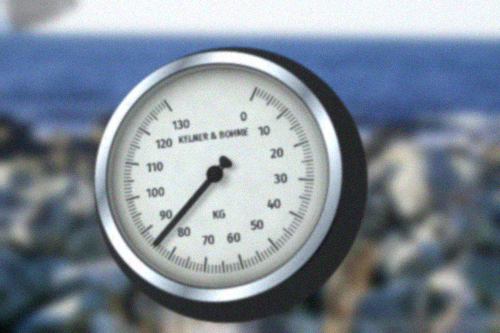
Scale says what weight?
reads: 85 kg
